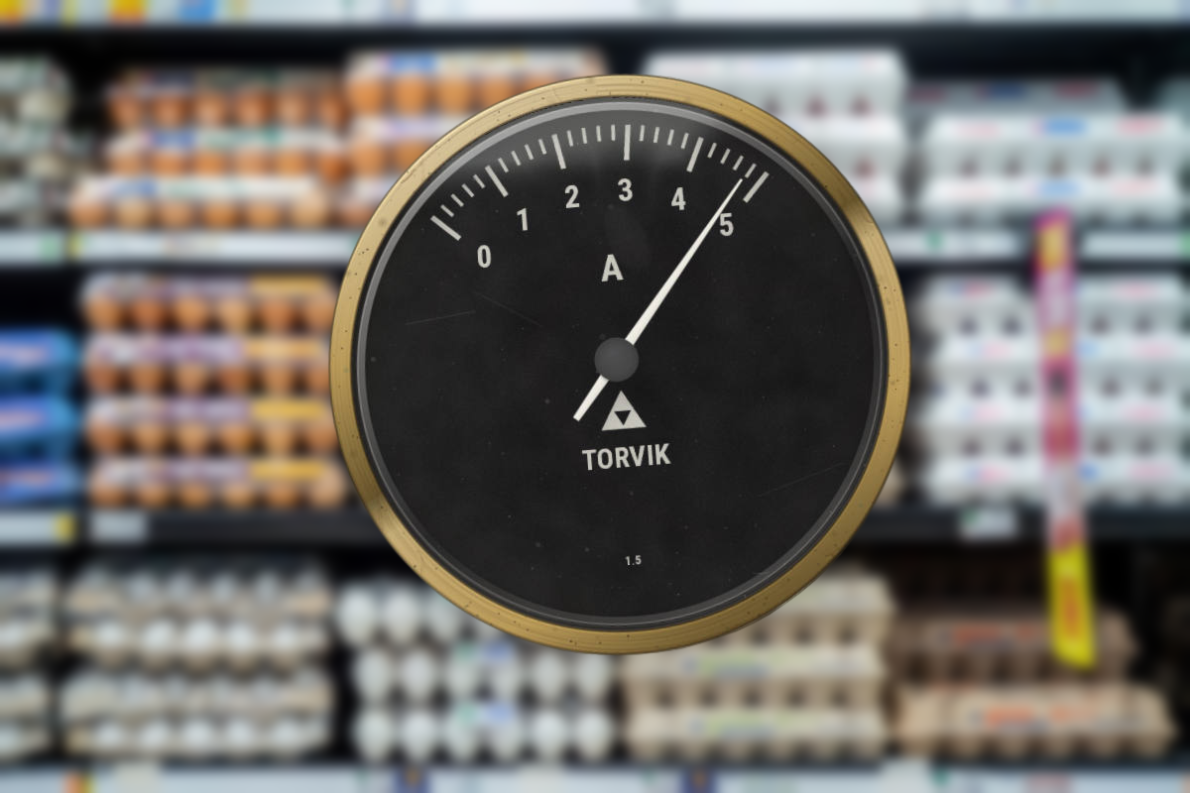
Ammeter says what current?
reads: 4.8 A
